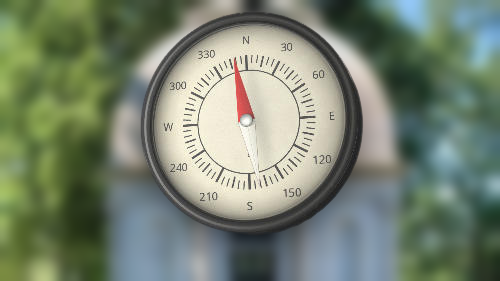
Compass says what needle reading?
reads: 350 °
